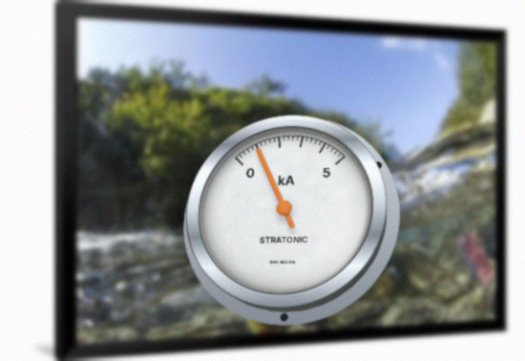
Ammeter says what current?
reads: 1 kA
